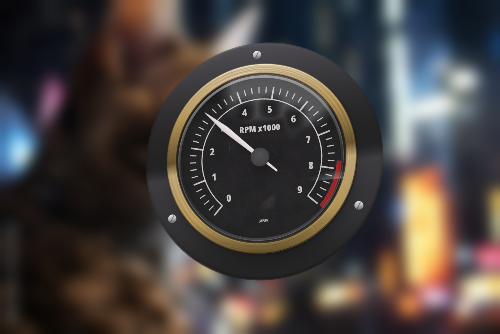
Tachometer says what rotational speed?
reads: 3000 rpm
